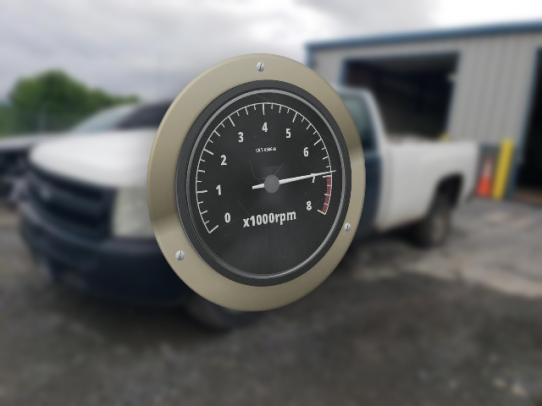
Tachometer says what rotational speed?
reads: 6875 rpm
